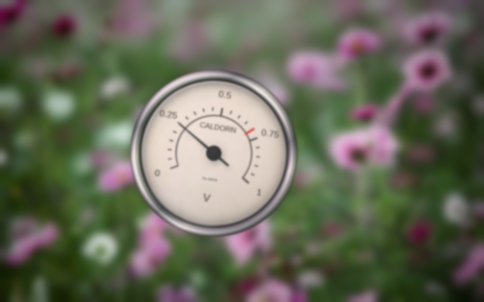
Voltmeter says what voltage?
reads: 0.25 V
